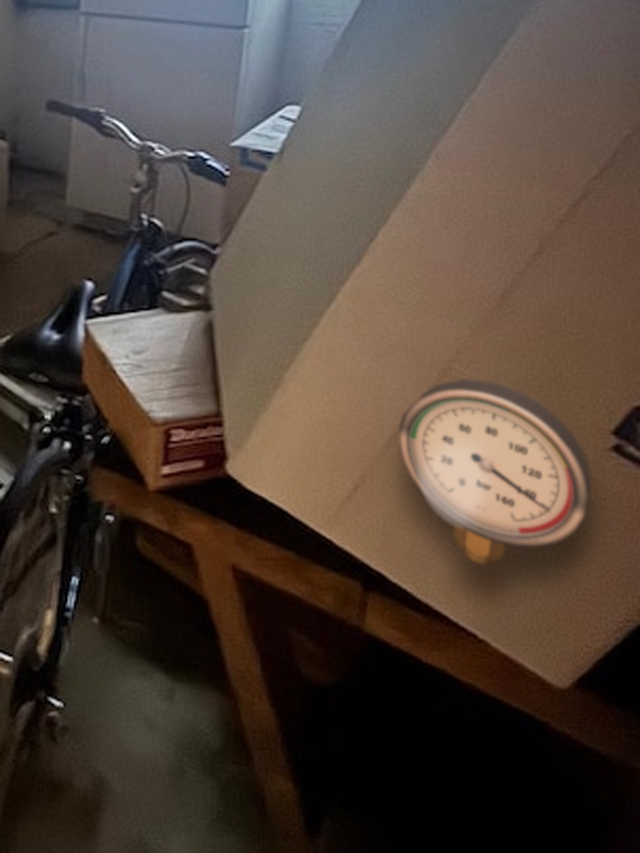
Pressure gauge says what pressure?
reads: 140 bar
